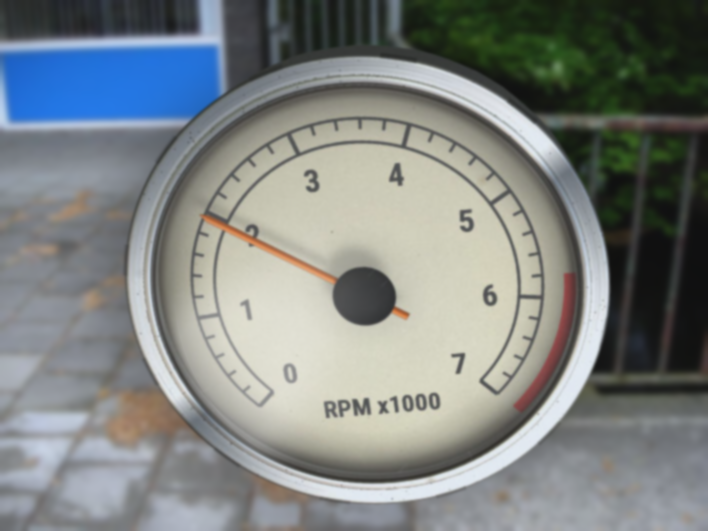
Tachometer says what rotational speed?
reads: 2000 rpm
